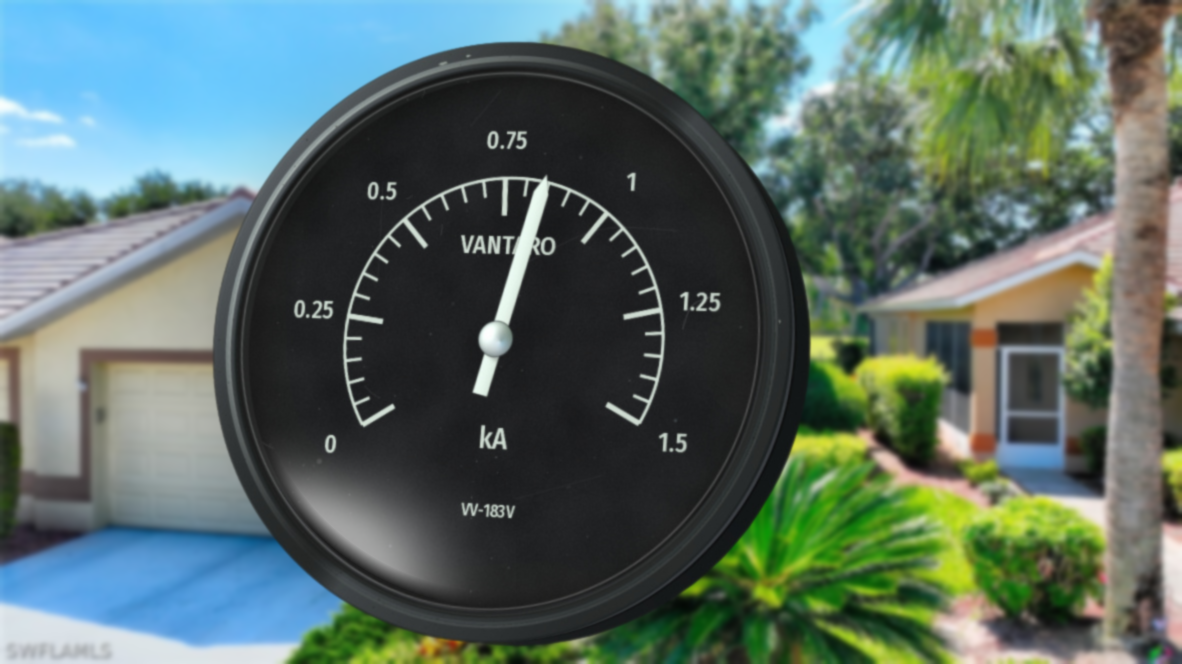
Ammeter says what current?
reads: 0.85 kA
